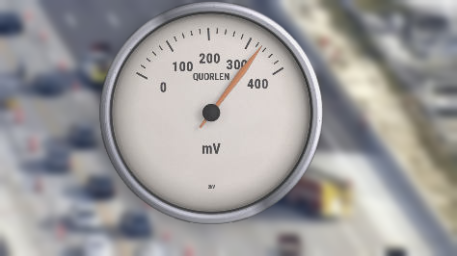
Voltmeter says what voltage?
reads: 330 mV
